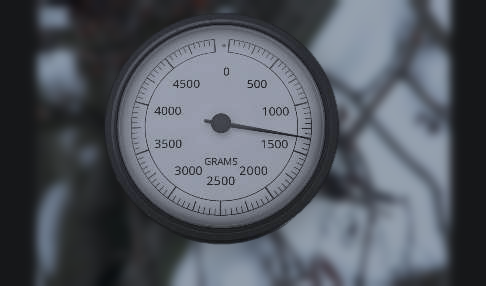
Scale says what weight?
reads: 1350 g
